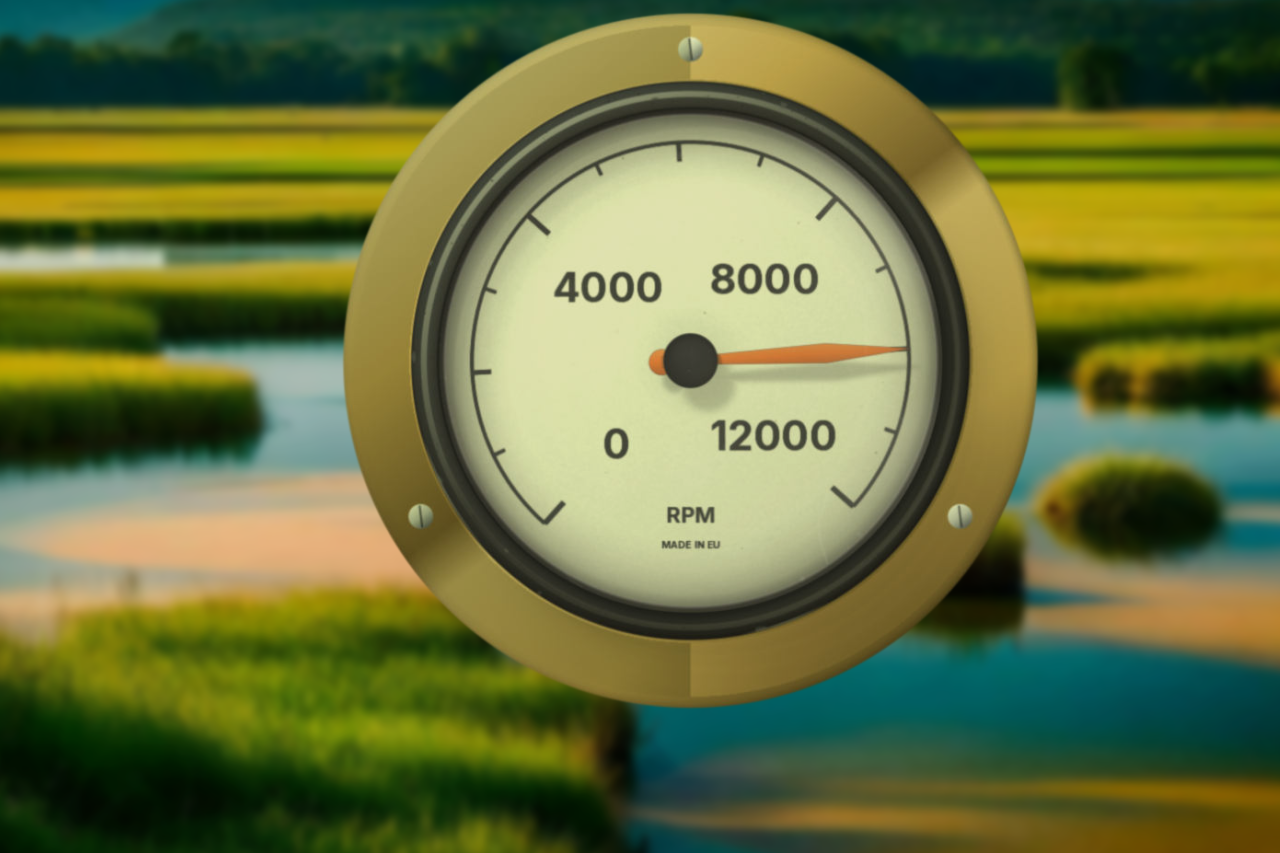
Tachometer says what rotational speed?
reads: 10000 rpm
